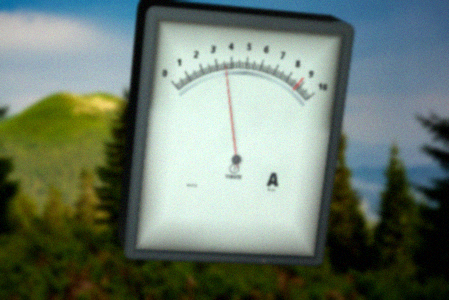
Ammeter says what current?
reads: 3.5 A
